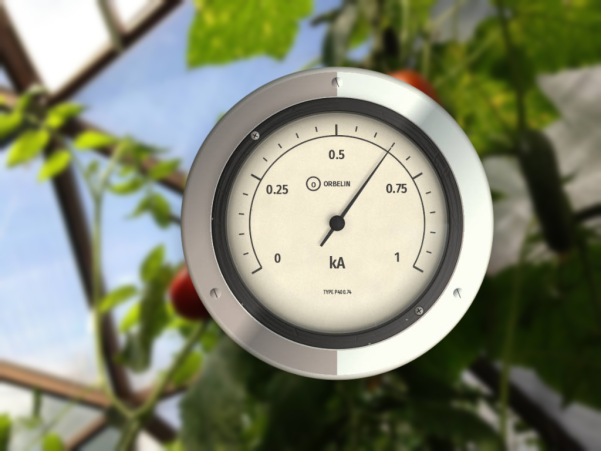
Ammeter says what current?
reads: 0.65 kA
